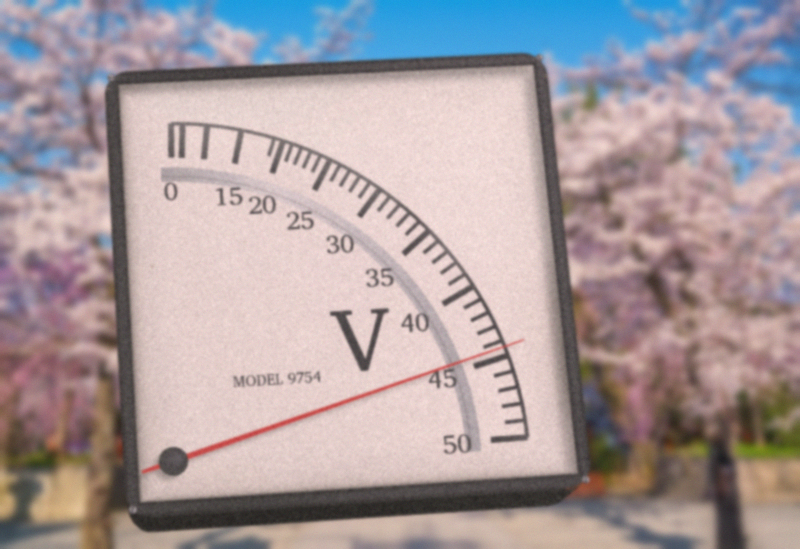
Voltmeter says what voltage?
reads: 44.5 V
